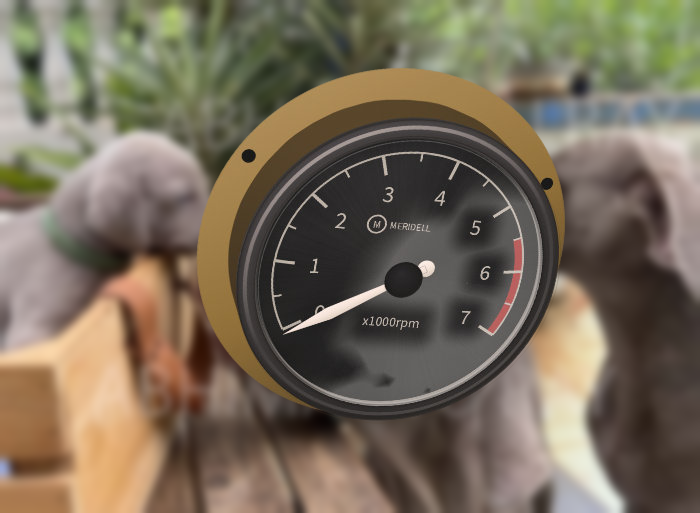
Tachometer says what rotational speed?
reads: 0 rpm
